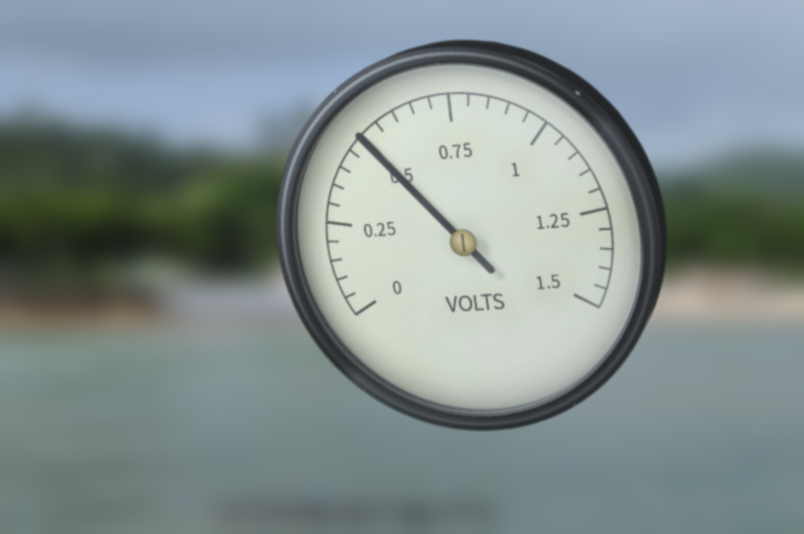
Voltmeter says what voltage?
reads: 0.5 V
